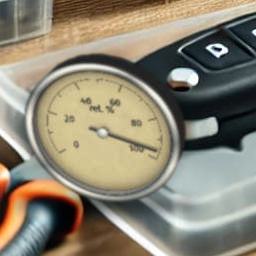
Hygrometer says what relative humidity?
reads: 95 %
